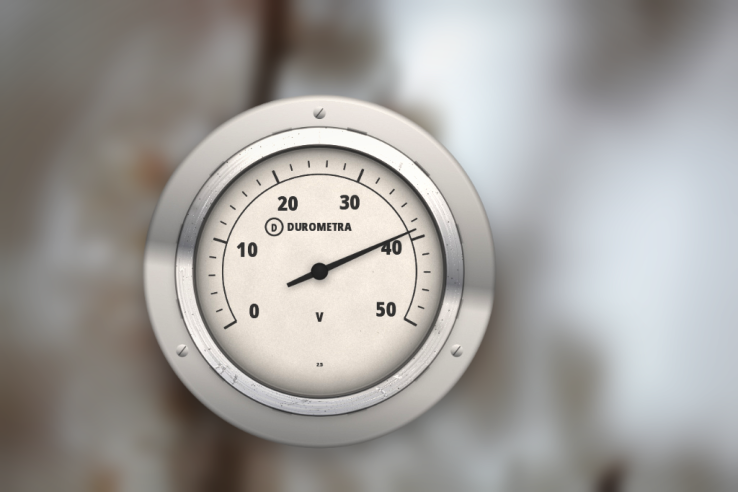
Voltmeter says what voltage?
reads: 39 V
